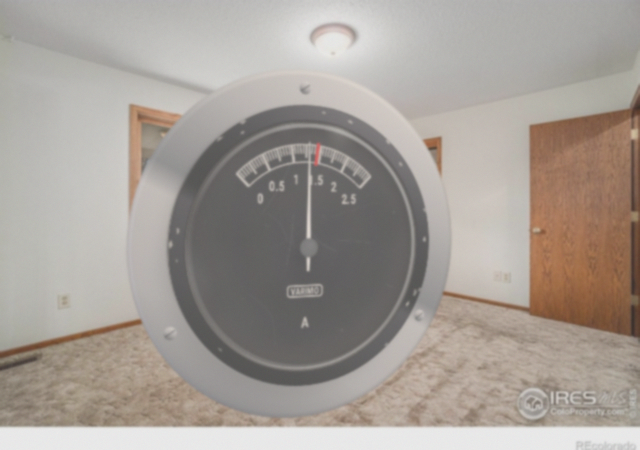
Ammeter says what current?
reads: 1.25 A
